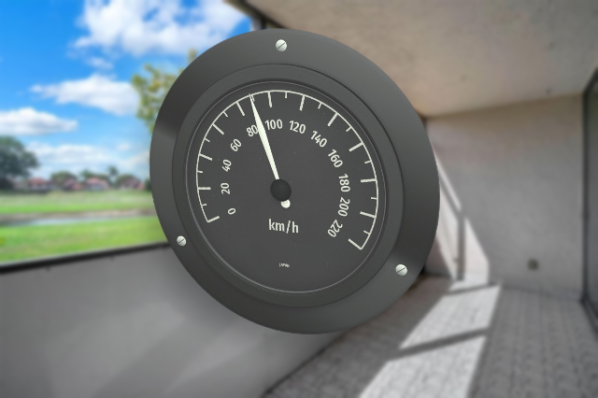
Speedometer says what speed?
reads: 90 km/h
